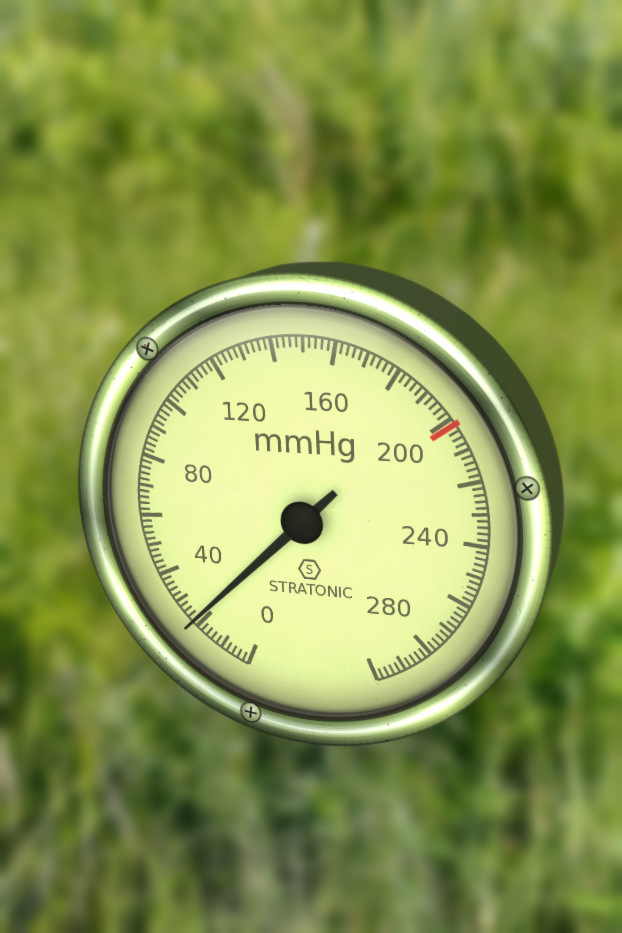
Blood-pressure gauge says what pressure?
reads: 22 mmHg
